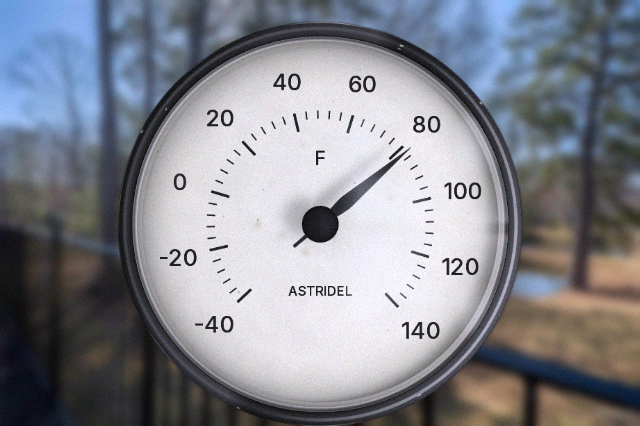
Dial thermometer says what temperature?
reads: 82 °F
